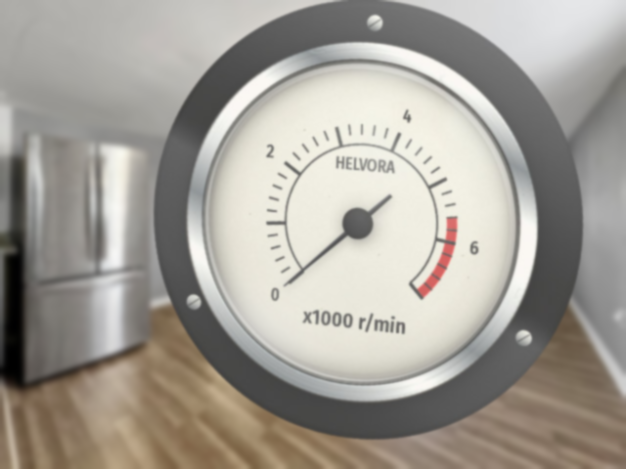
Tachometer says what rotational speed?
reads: 0 rpm
